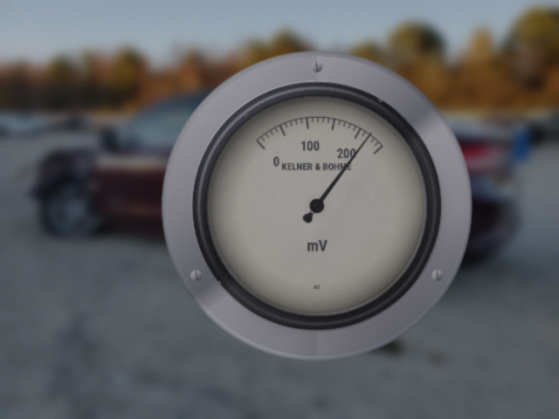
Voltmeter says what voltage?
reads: 220 mV
